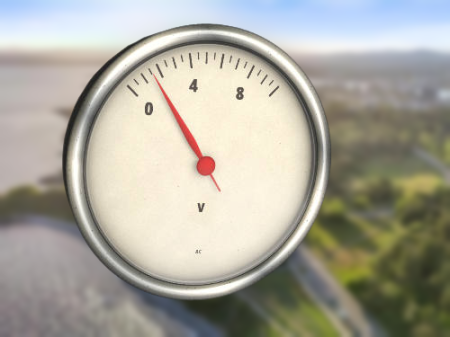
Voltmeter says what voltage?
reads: 1.5 V
